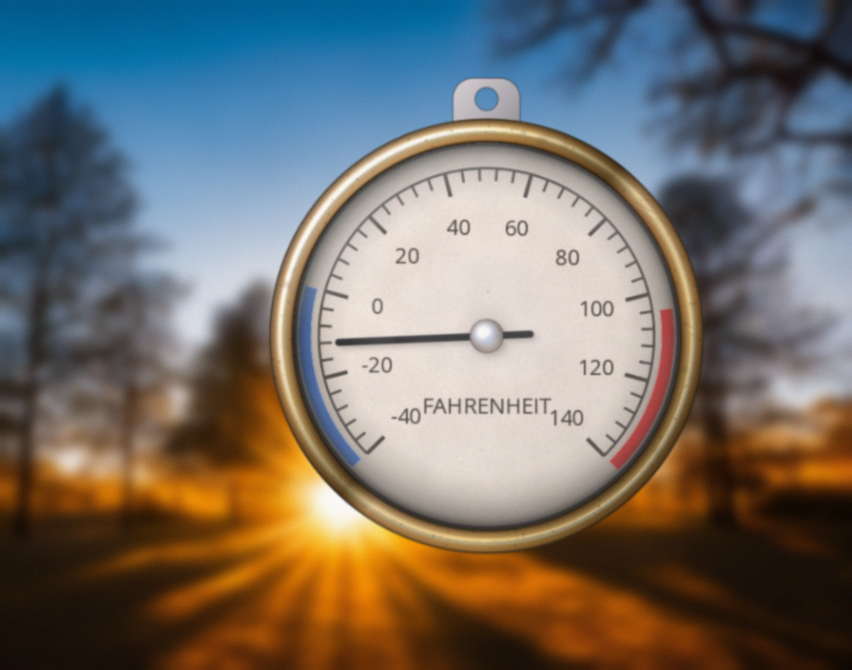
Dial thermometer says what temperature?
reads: -12 °F
